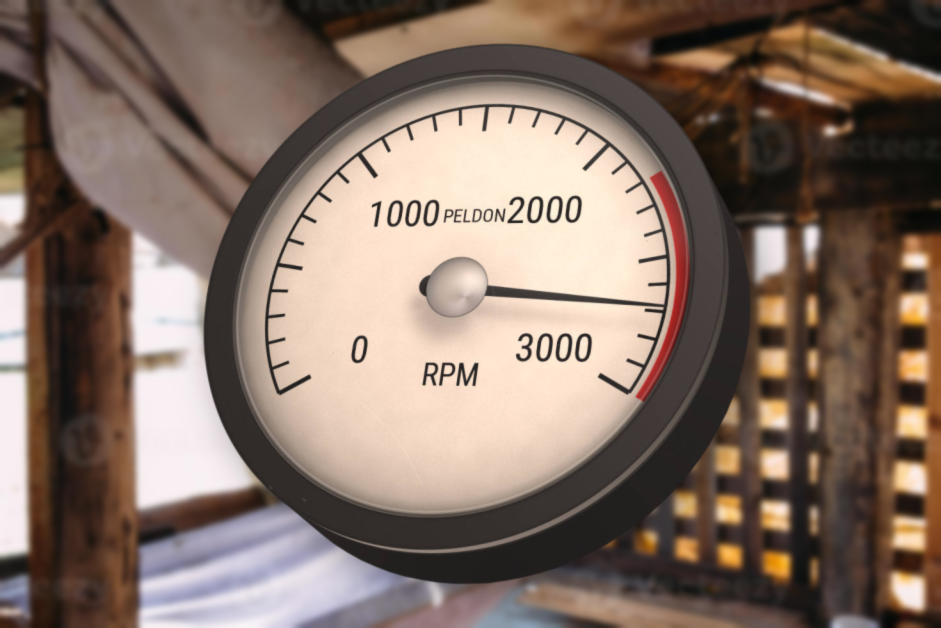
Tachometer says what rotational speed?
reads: 2700 rpm
